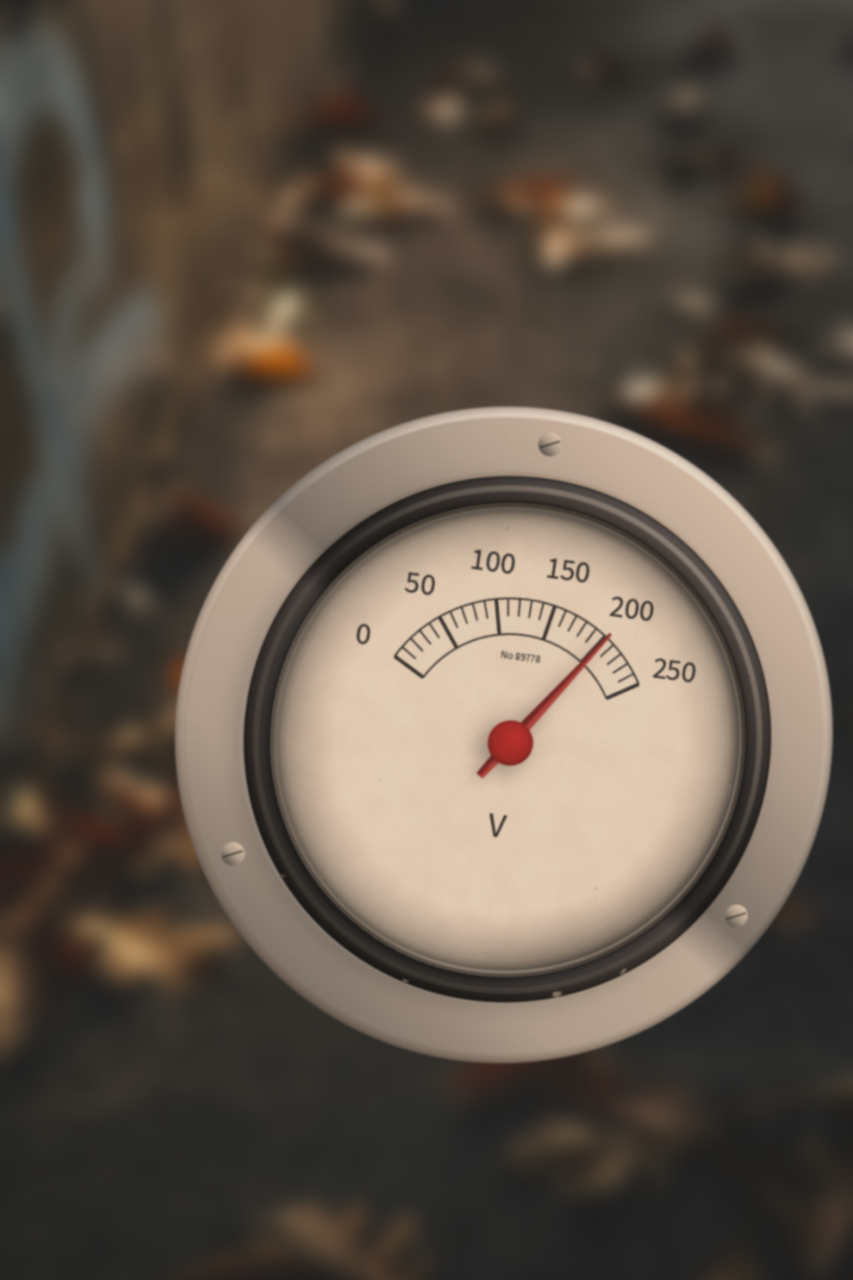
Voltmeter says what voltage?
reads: 200 V
